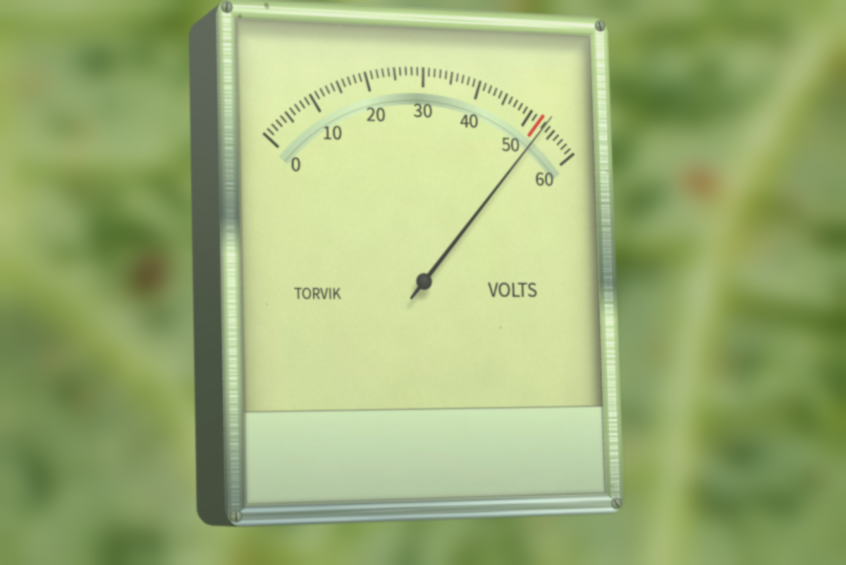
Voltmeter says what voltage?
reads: 53 V
